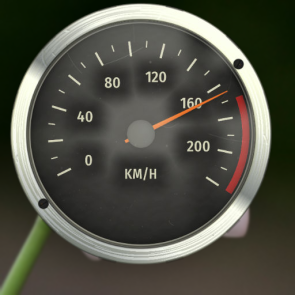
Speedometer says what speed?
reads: 165 km/h
